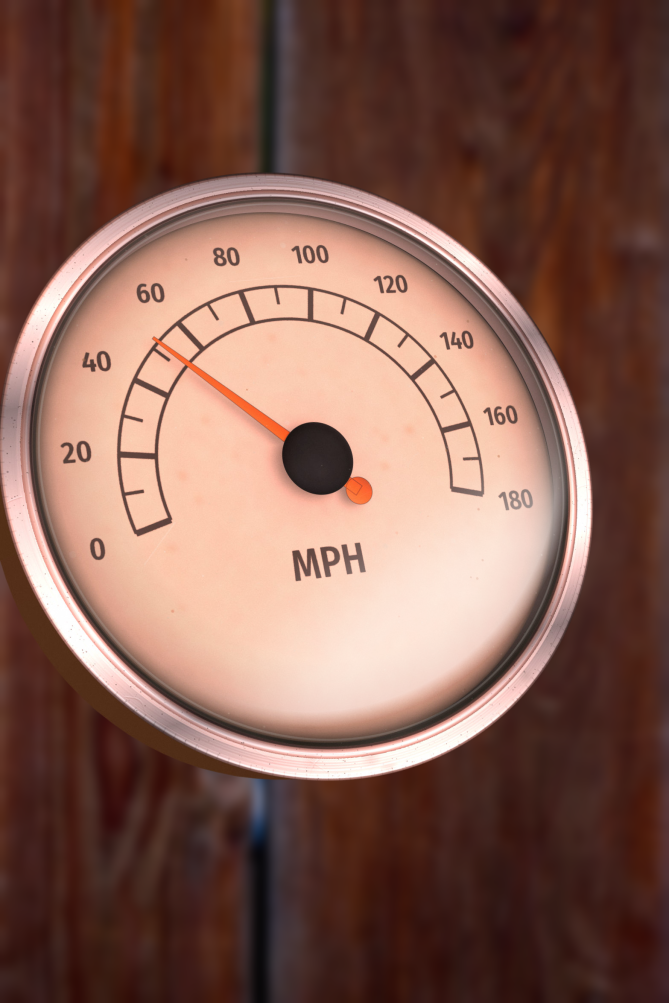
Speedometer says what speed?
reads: 50 mph
